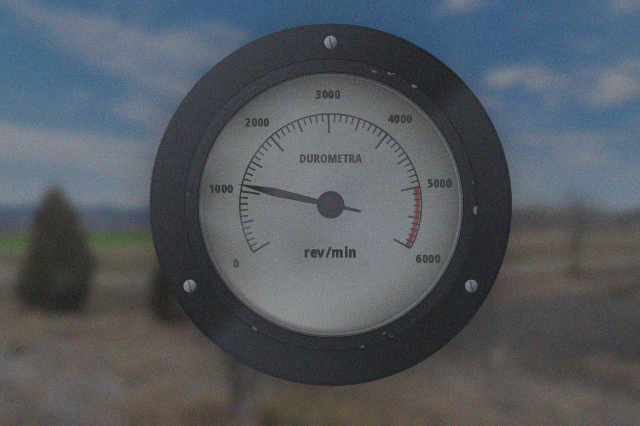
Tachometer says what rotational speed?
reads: 1100 rpm
